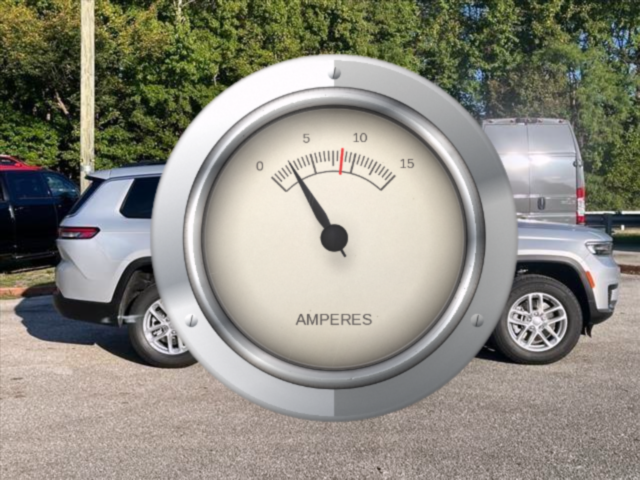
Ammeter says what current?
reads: 2.5 A
